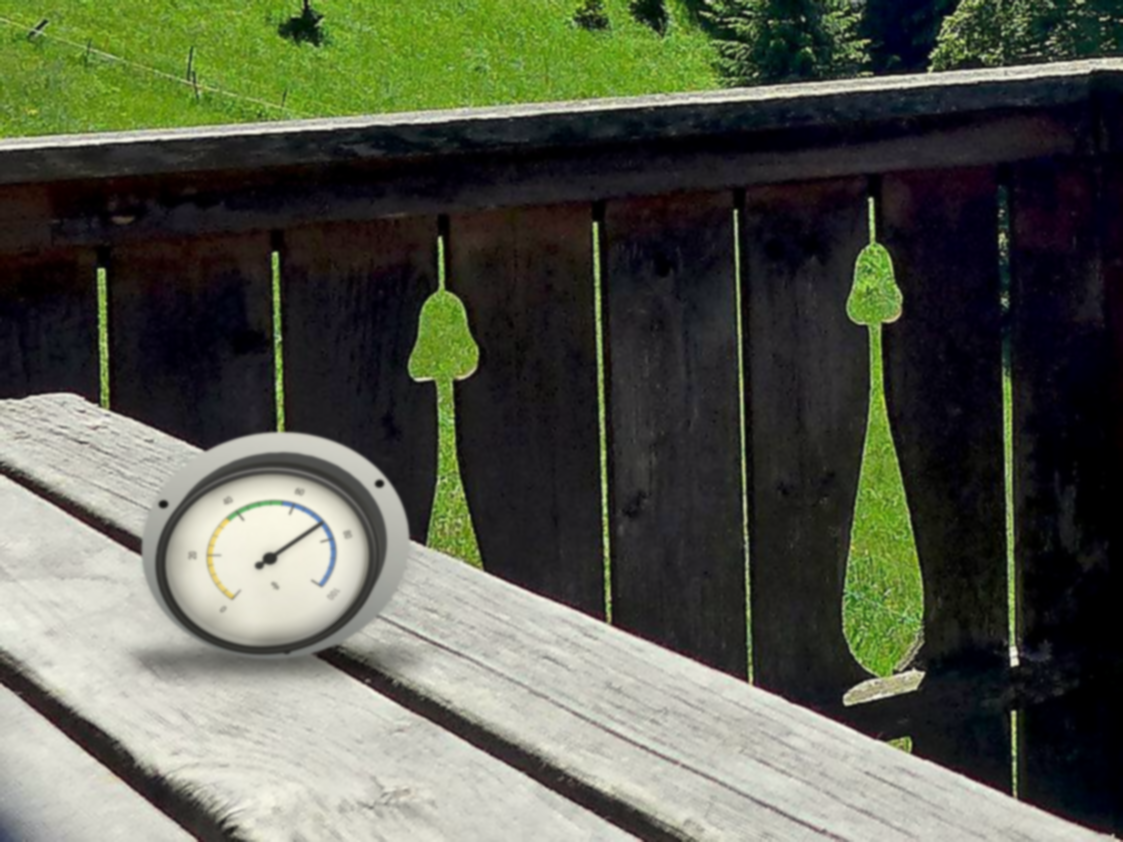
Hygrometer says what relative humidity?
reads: 72 %
